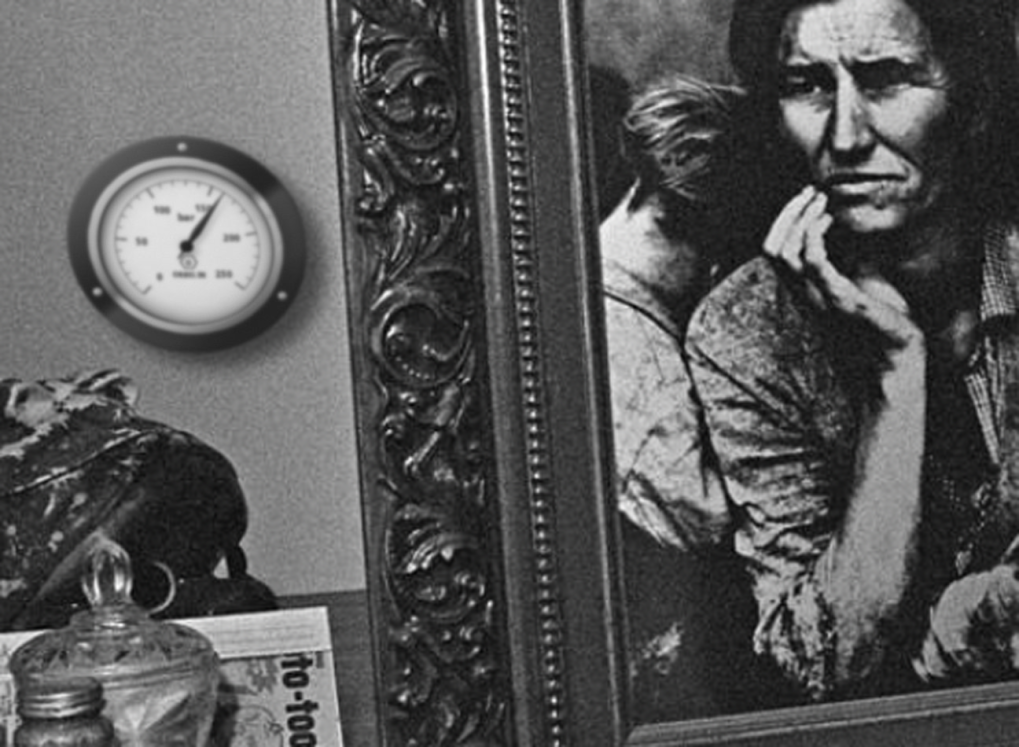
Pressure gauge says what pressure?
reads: 160 bar
